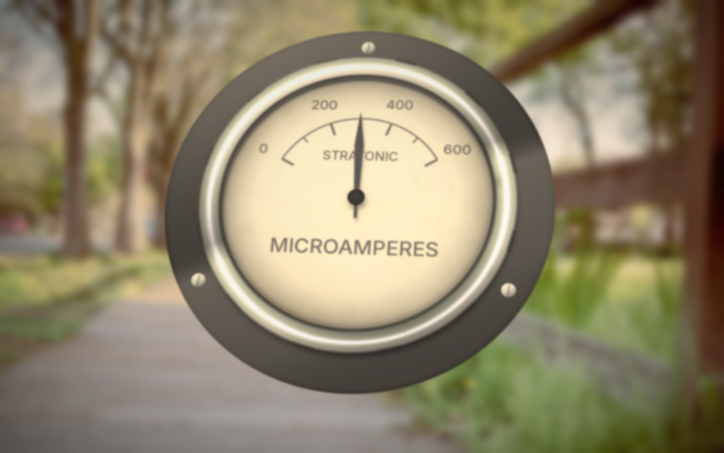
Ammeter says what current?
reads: 300 µA
